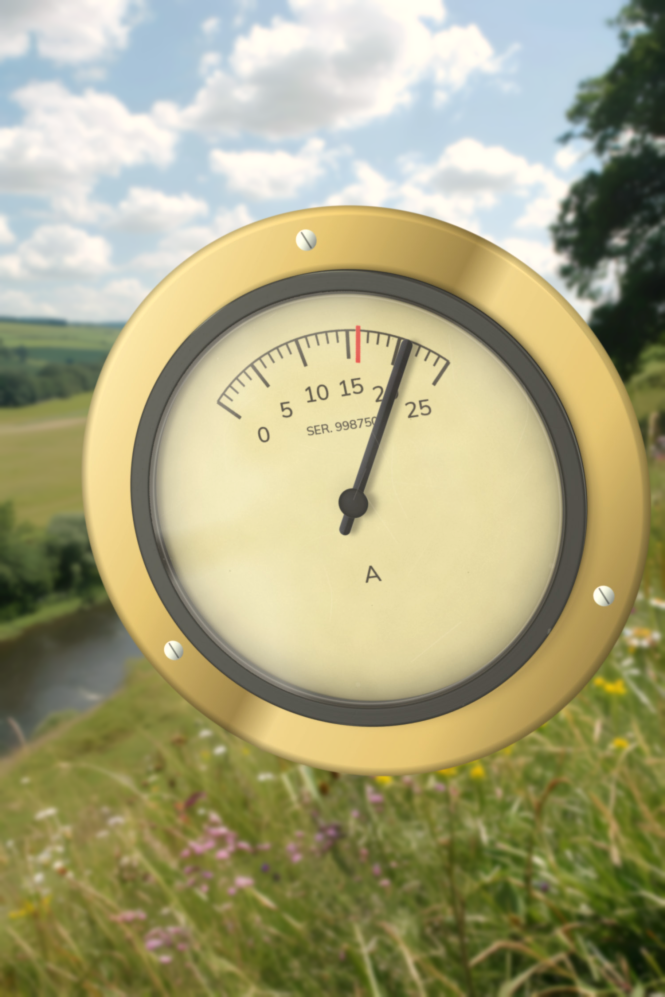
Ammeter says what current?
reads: 21 A
